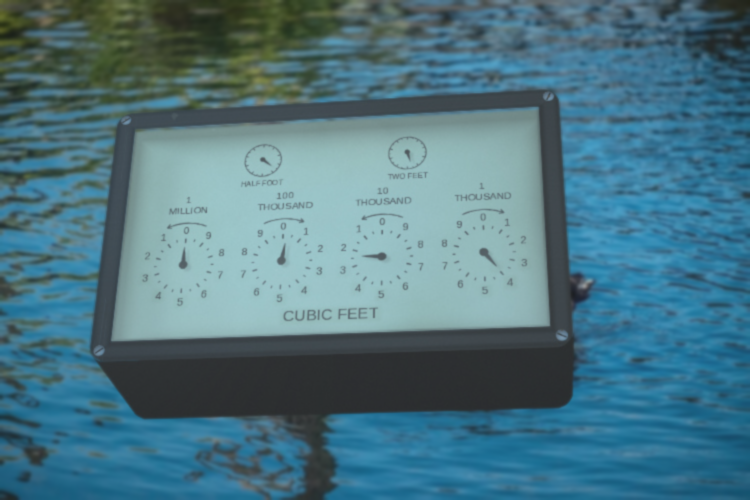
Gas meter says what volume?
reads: 2400 ft³
